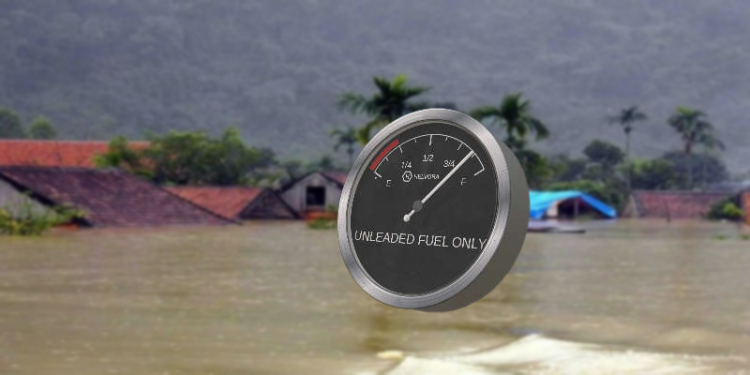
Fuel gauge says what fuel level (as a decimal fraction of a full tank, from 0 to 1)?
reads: 0.875
